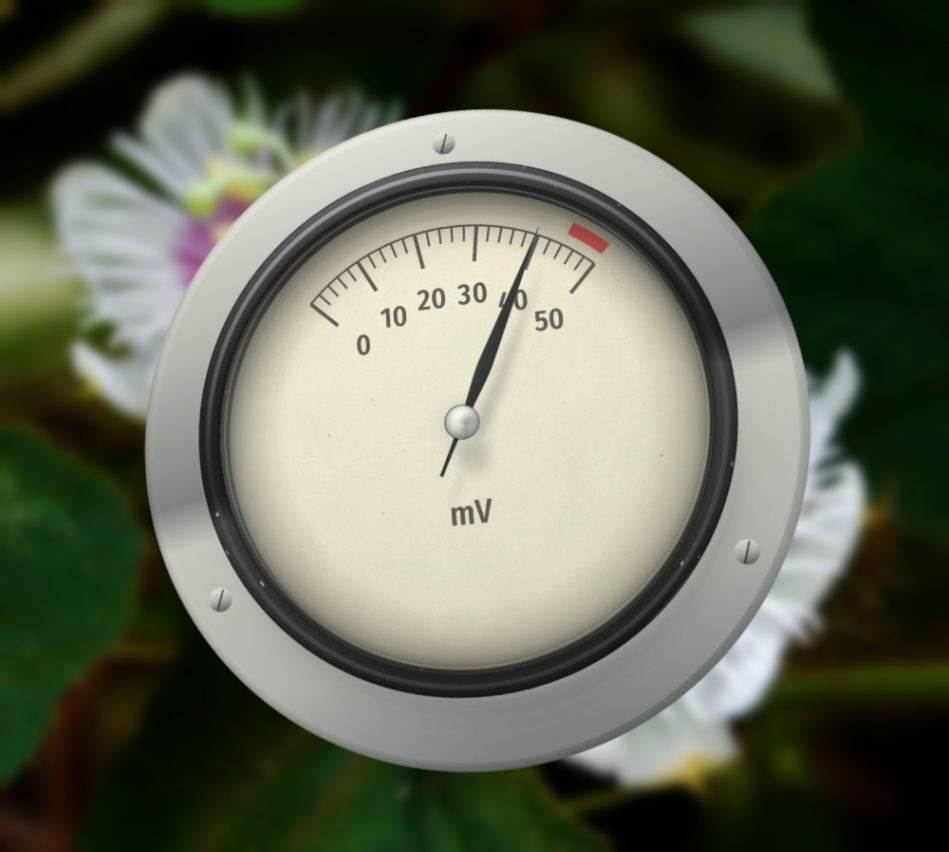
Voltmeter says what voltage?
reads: 40 mV
